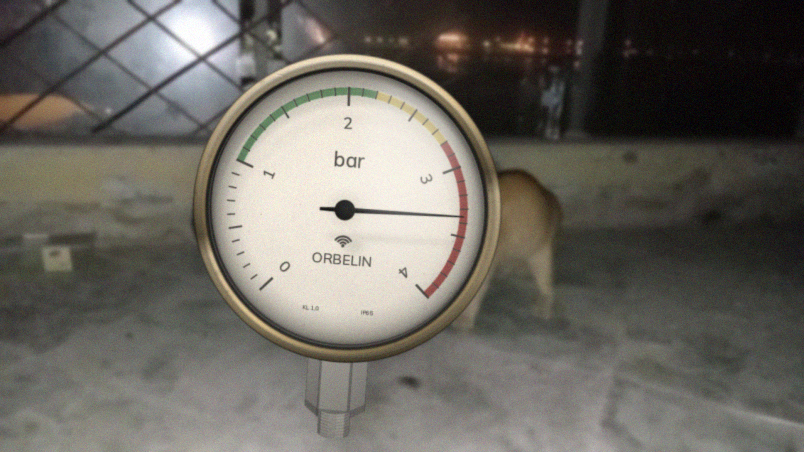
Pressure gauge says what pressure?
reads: 3.35 bar
